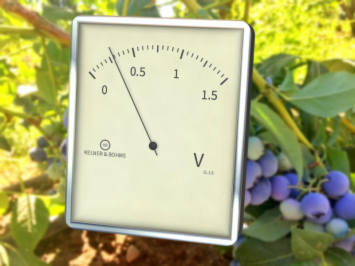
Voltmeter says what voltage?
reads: 0.3 V
